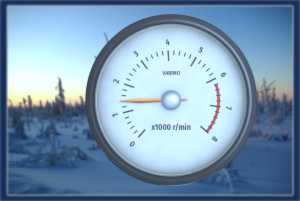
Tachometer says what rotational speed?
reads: 1400 rpm
